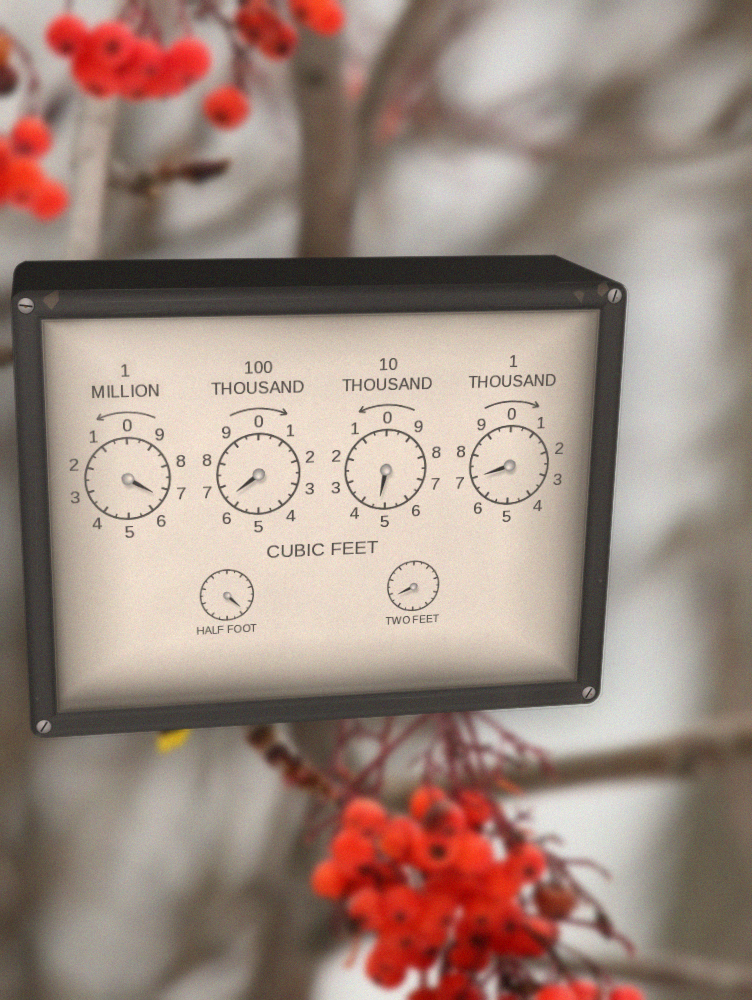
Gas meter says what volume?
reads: 664700 ft³
